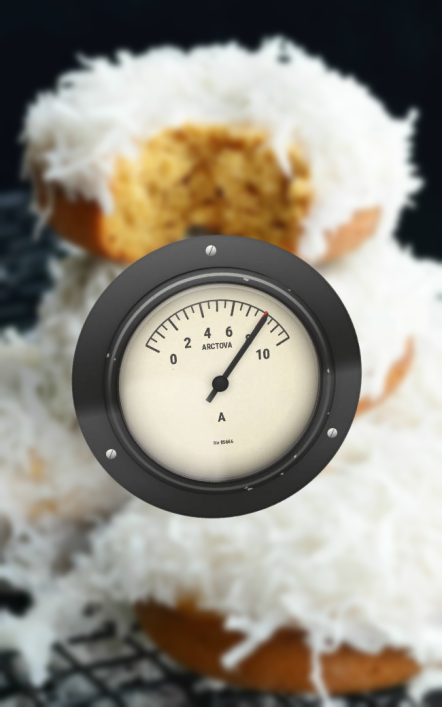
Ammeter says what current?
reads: 8 A
